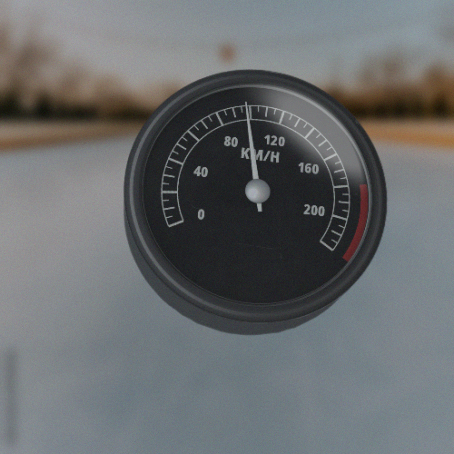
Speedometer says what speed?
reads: 97.5 km/h
